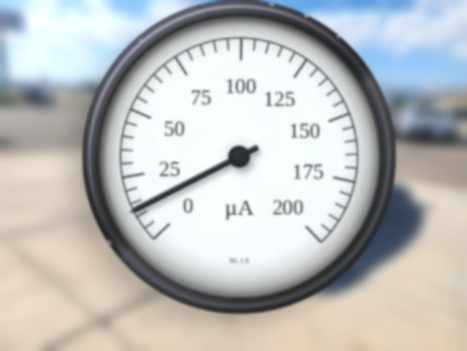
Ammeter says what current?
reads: 12.5 µA
